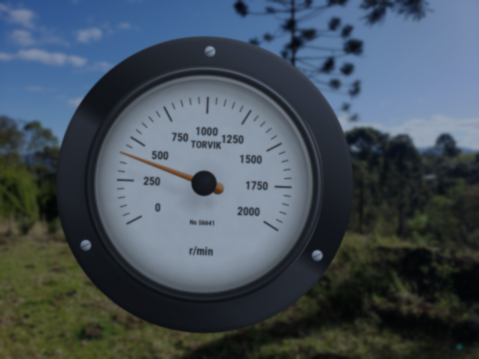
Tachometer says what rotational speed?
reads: 400 rpm
